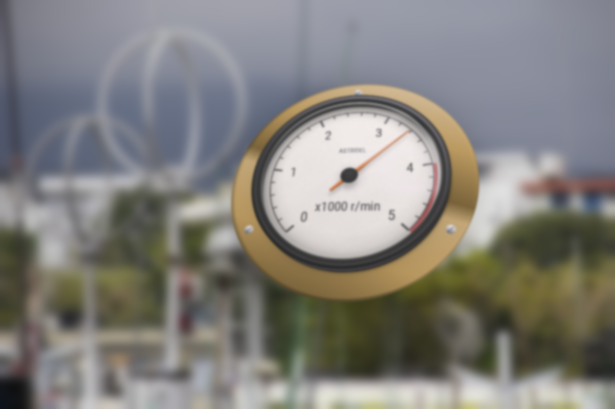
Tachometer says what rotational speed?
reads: 3400 rpm
